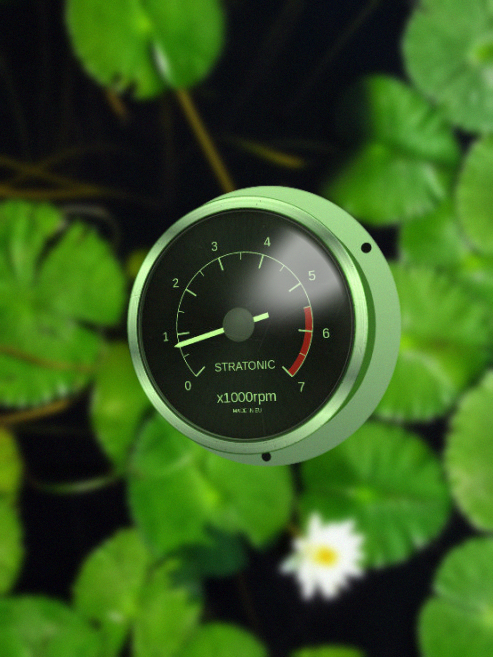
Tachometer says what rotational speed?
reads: 750 rpm
